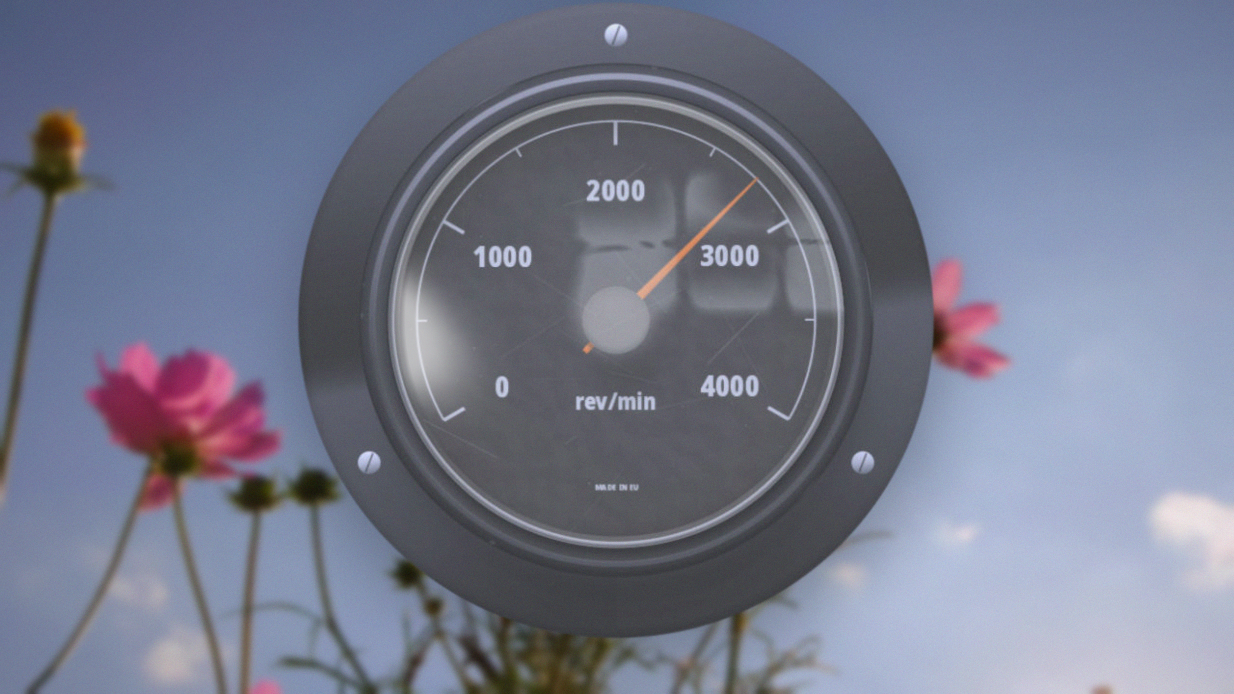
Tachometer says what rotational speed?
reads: 2750 rpm
